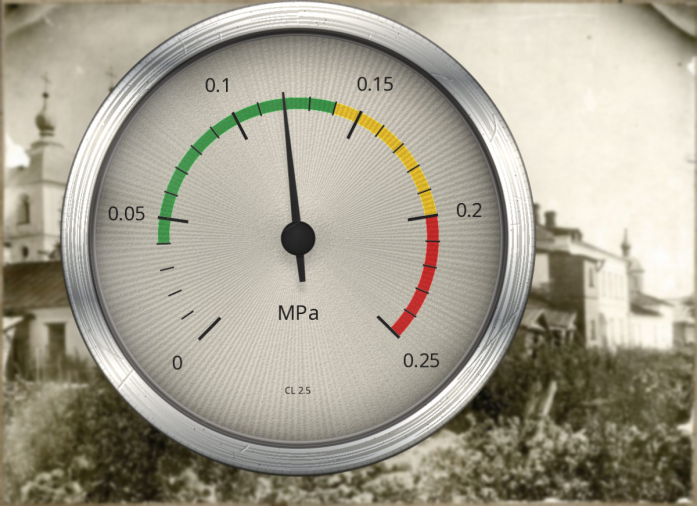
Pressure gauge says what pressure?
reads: 0.12 MPa
